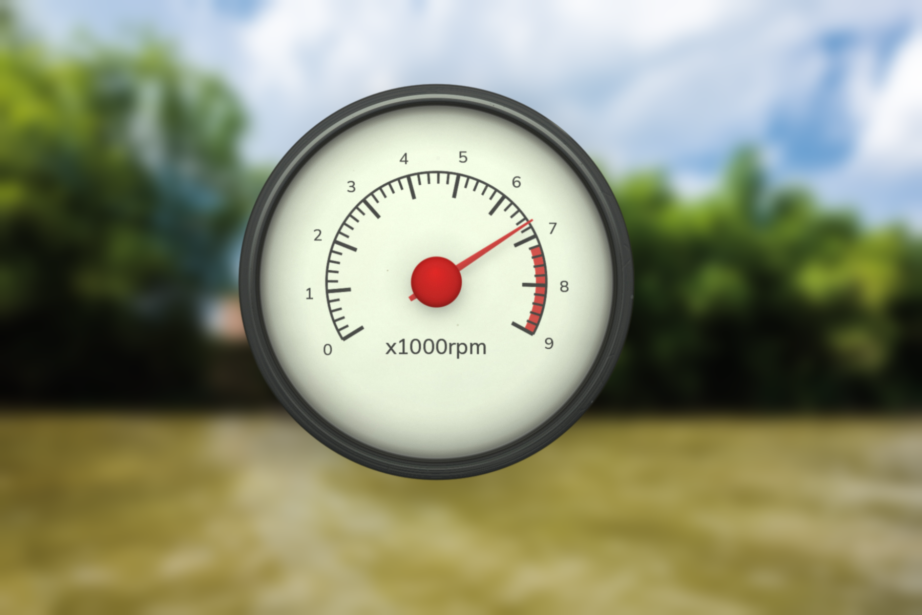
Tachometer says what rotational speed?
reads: 6700 rpm
